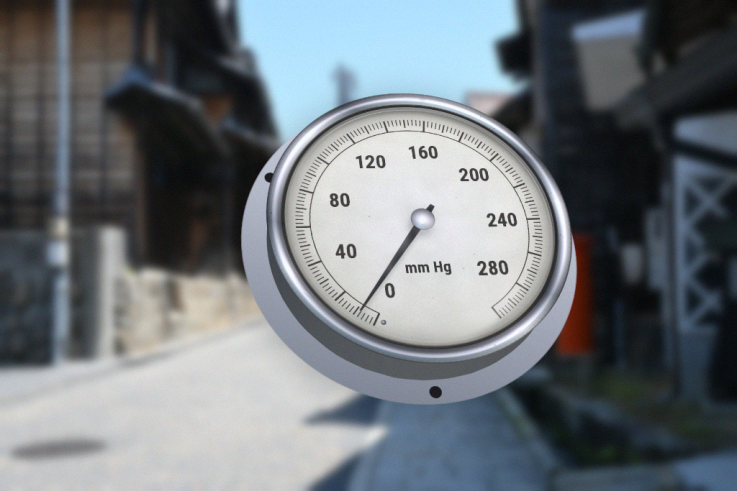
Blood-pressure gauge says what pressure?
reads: 8 mmHg
